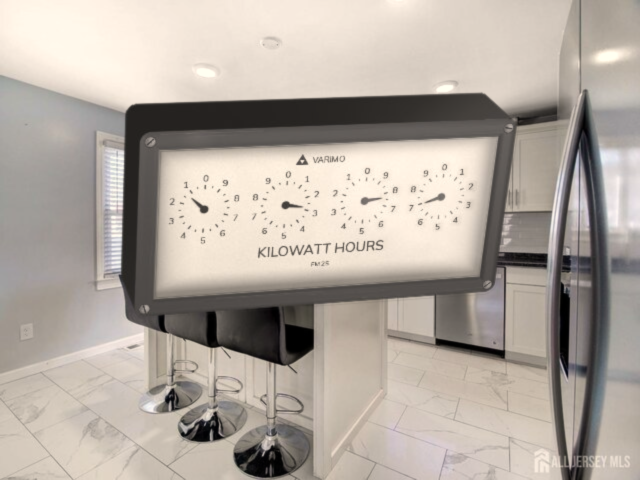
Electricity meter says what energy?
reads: 1277 kWh
